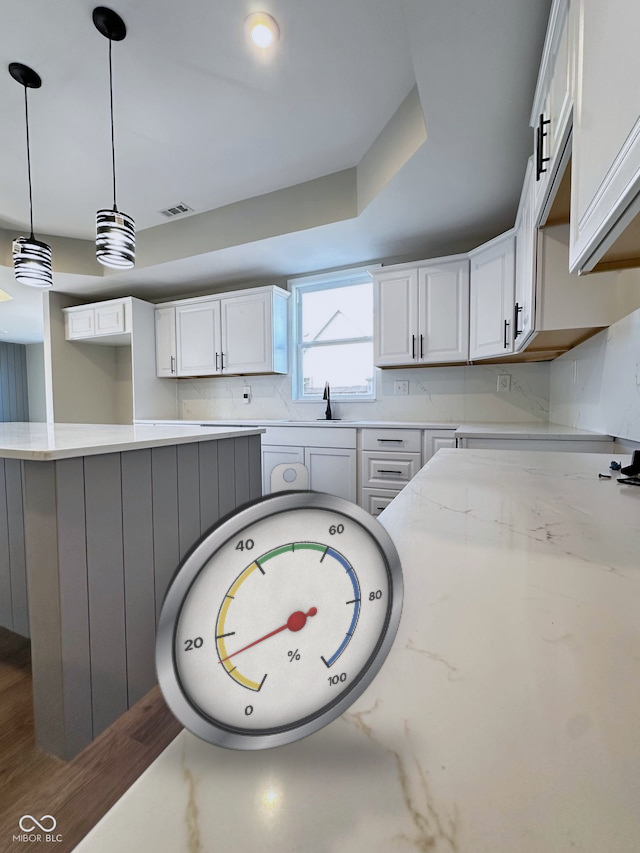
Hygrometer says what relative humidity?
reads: 15 %
